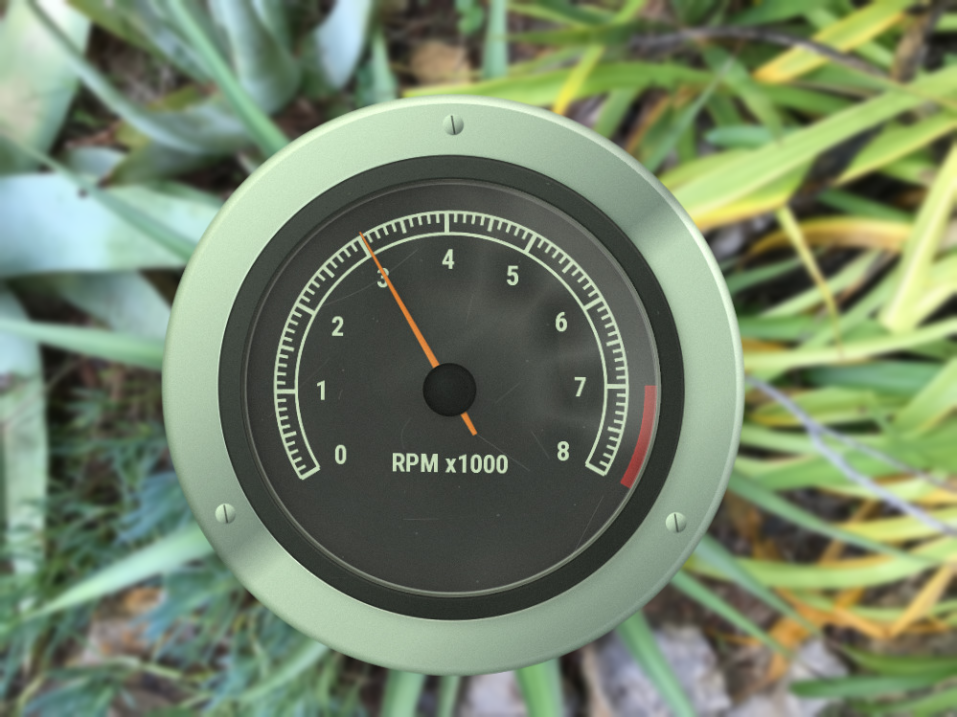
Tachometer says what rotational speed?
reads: 3050 rpm
